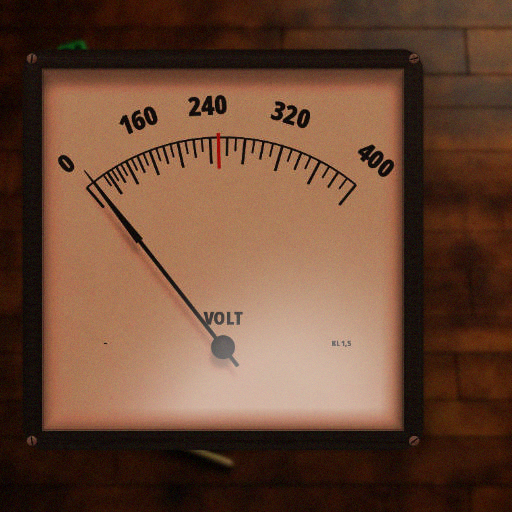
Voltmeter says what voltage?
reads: 40 V
